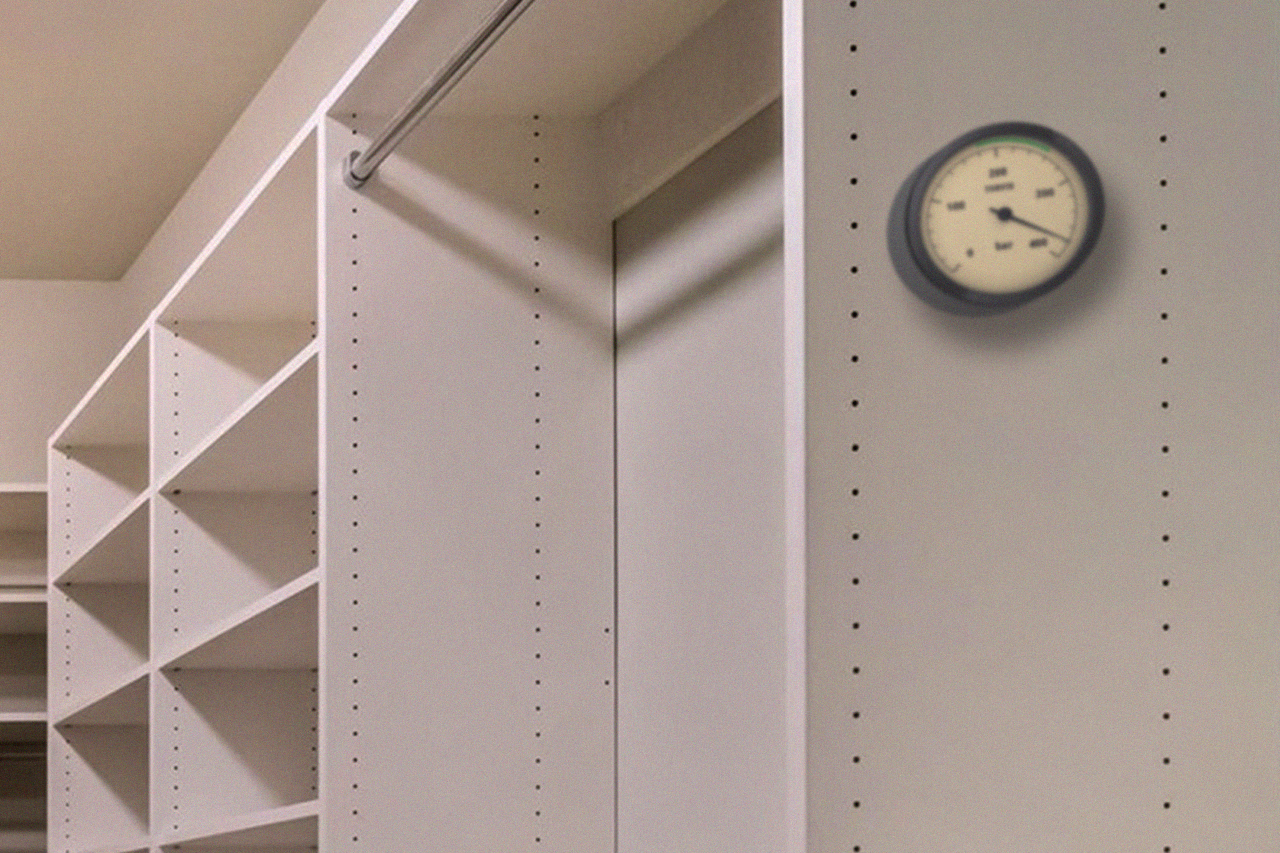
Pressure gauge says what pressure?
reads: 380 bar
